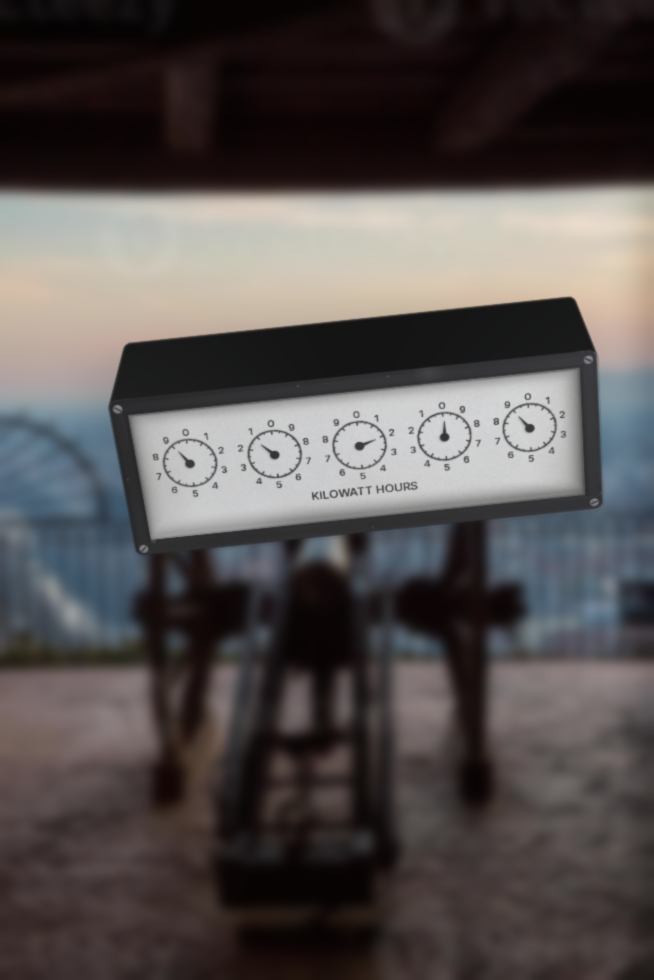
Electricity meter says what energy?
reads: 91199 kWh
